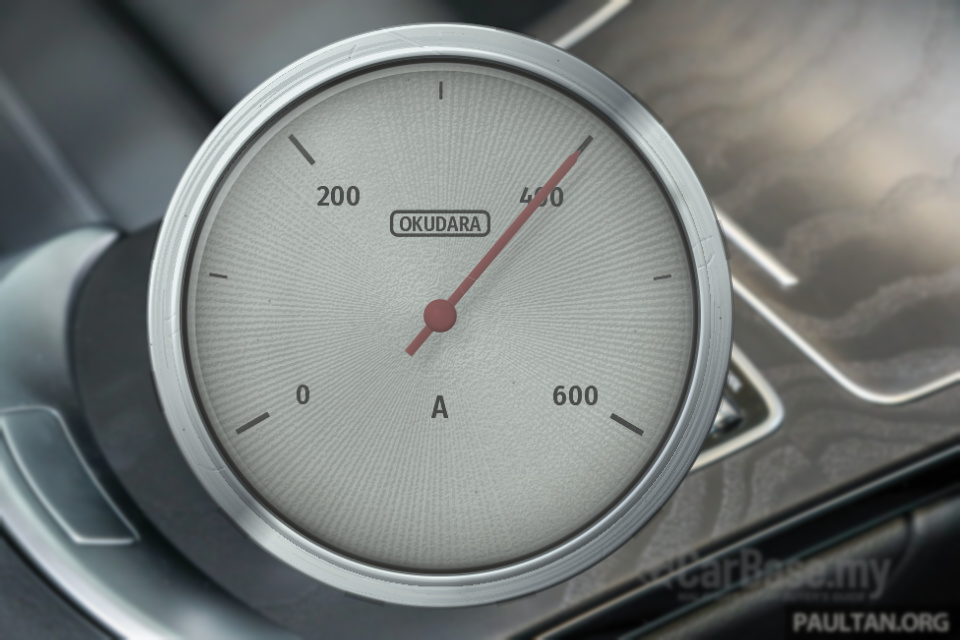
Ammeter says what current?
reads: 400 A
